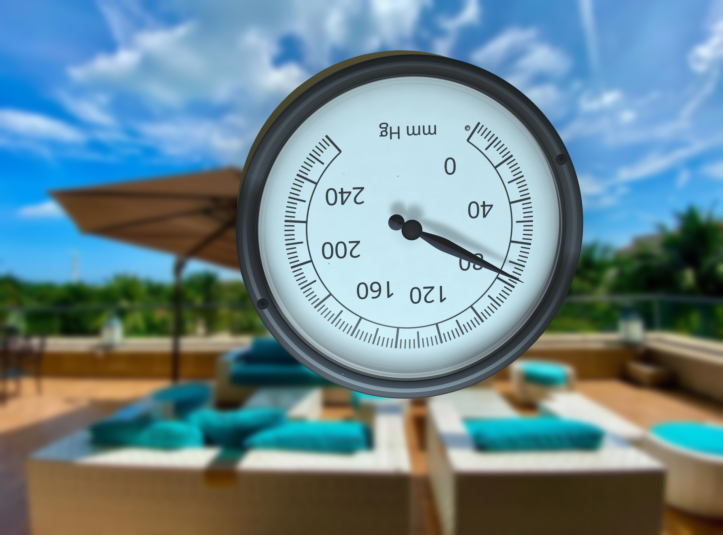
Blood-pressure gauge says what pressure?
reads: 76 mmHg
